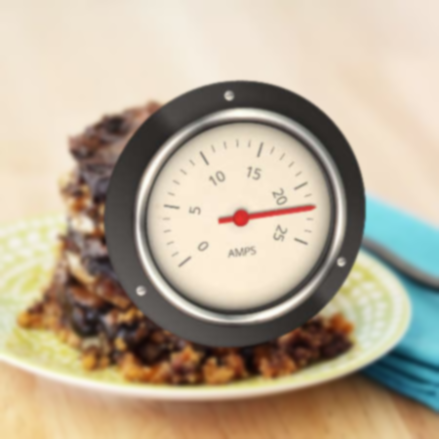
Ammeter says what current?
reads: 22 A
